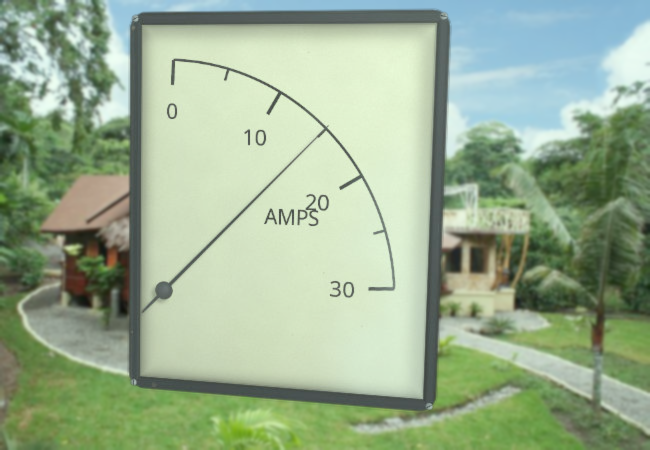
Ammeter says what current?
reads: 15 A
